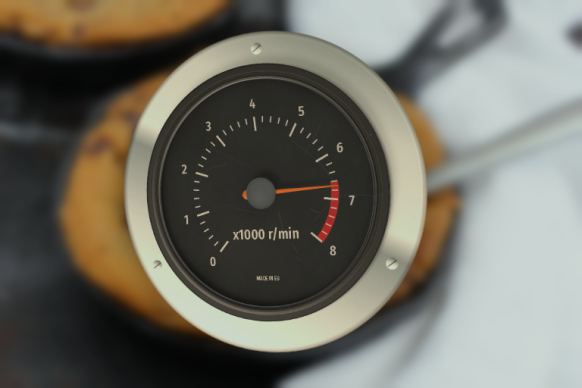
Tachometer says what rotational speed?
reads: 6700 rpm
